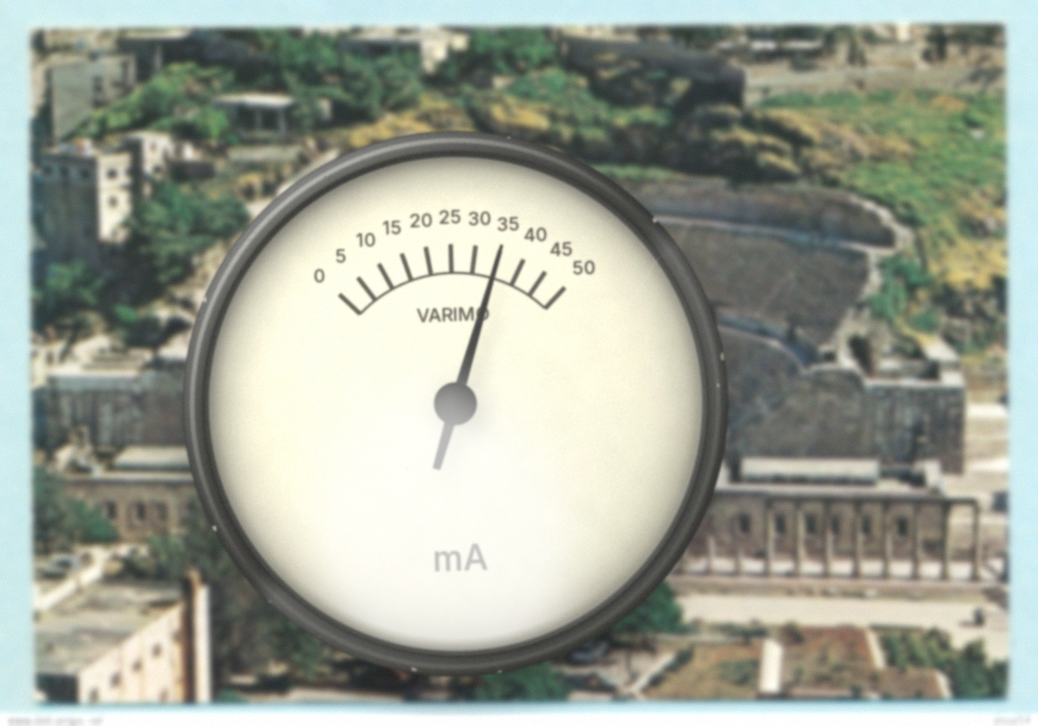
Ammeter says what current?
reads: 35 mA
